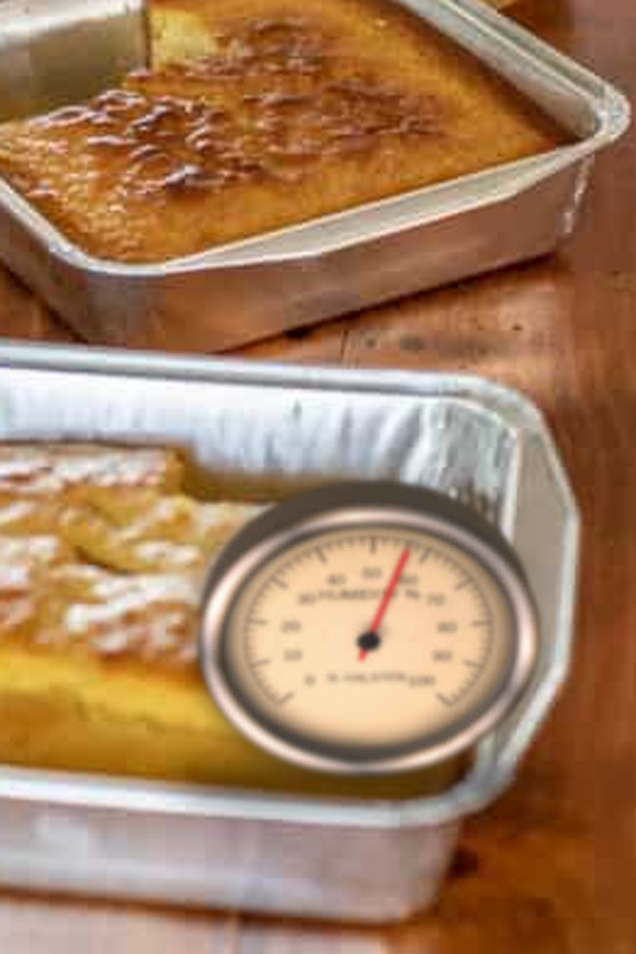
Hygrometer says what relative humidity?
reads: 56 %
